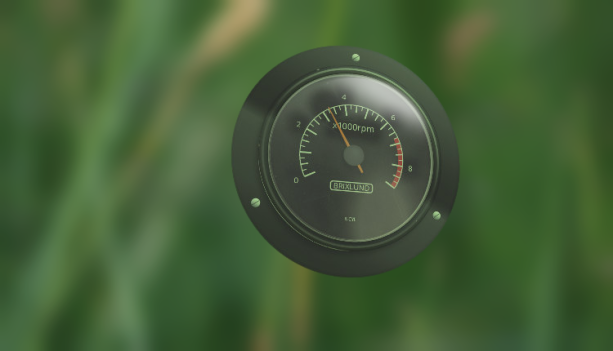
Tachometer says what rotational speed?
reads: 3250 rpm
